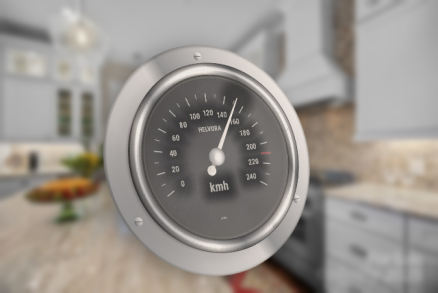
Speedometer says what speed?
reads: 150 km/h
